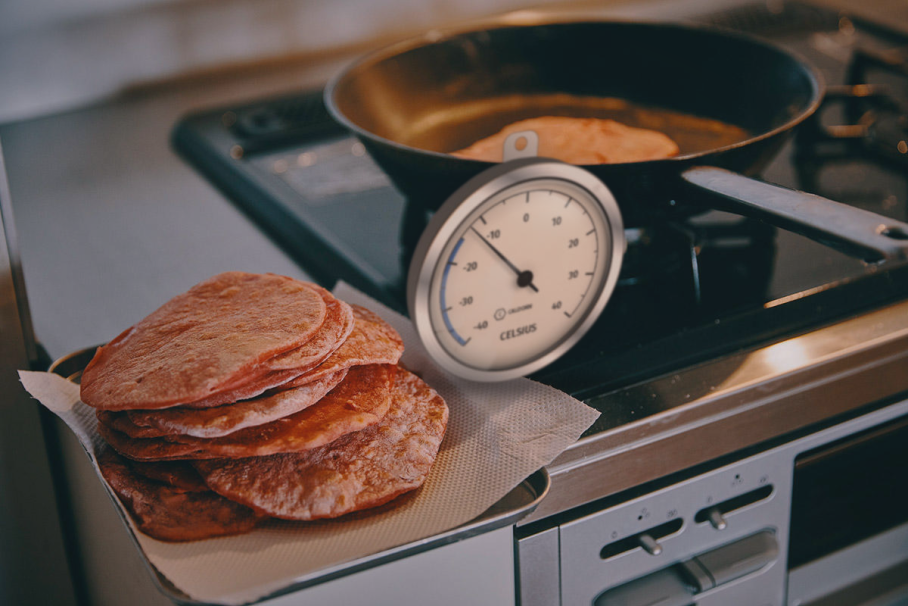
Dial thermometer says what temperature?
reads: -12.5 °C
